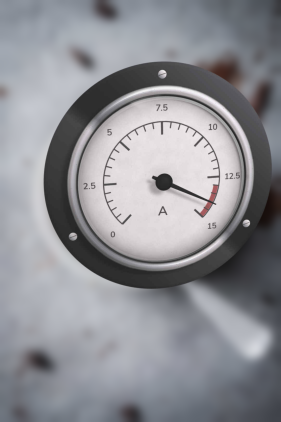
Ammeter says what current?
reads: 14 A
